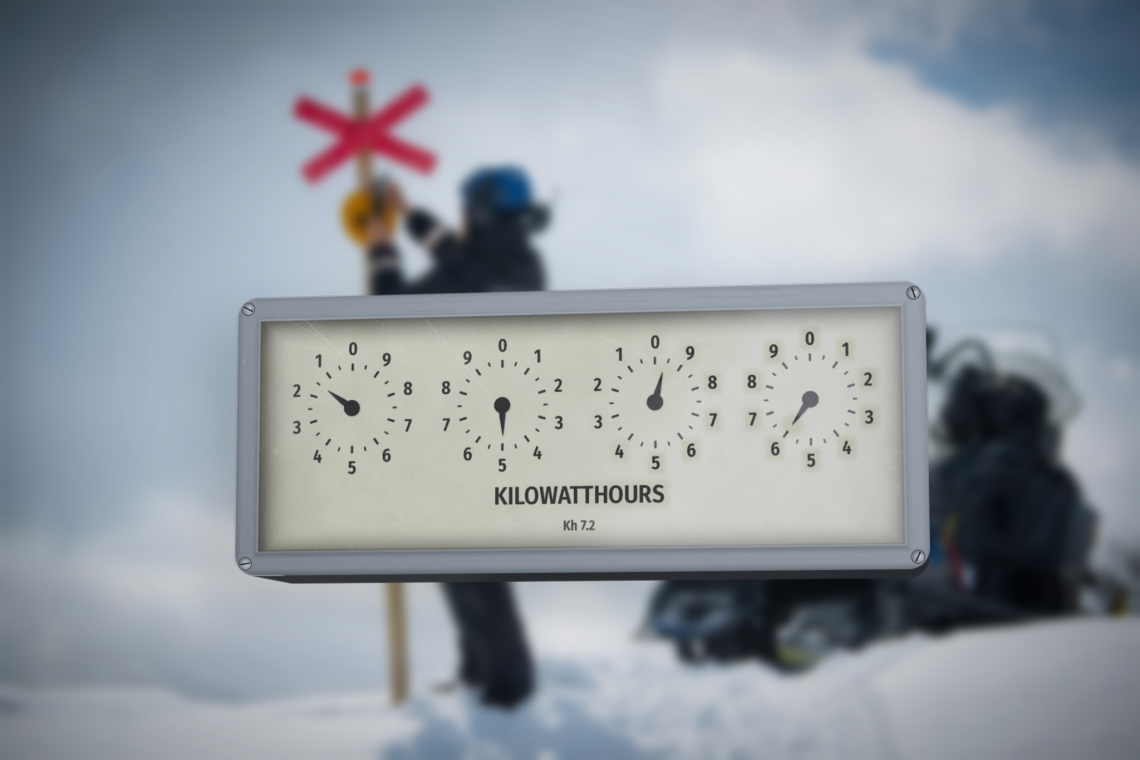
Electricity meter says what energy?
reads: 1496 kWh
